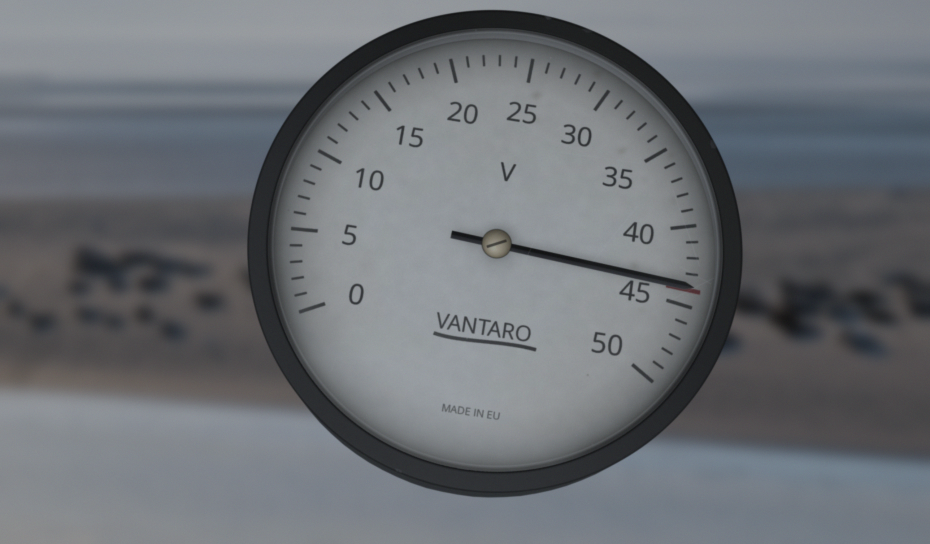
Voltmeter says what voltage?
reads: 44 V
